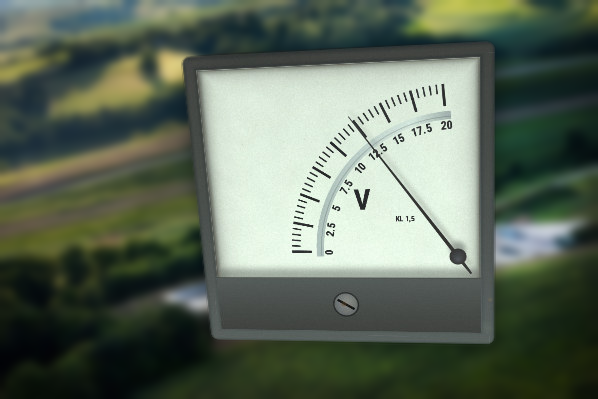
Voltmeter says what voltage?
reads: 12.5 V
